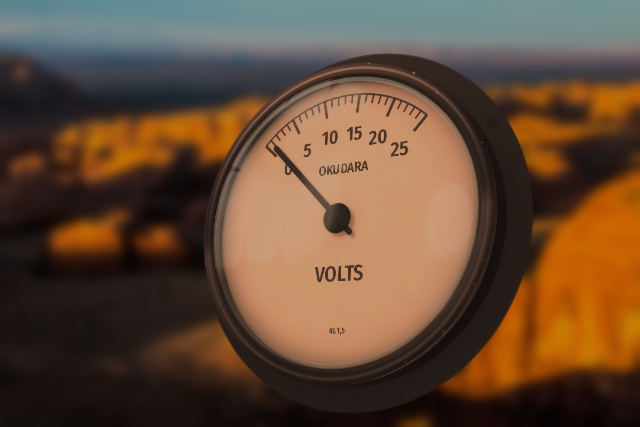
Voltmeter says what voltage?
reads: 1 V
